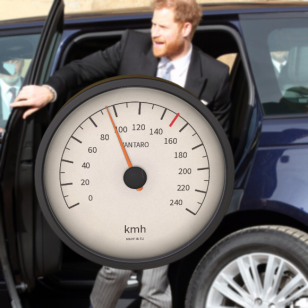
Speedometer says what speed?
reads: 95 km/h
